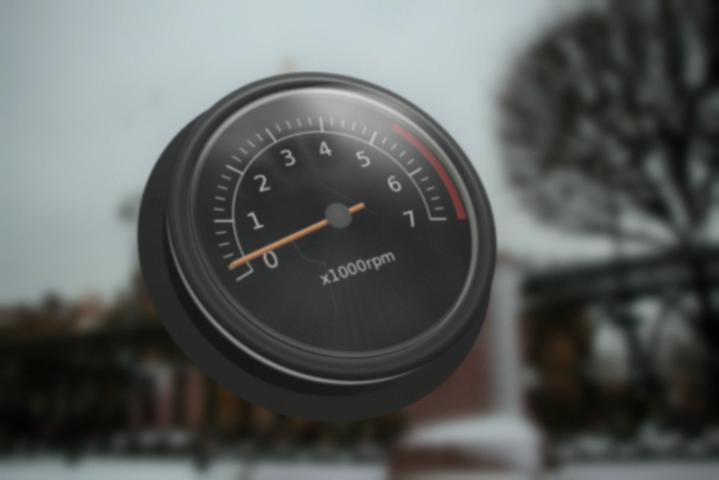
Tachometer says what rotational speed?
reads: 200 rpm
